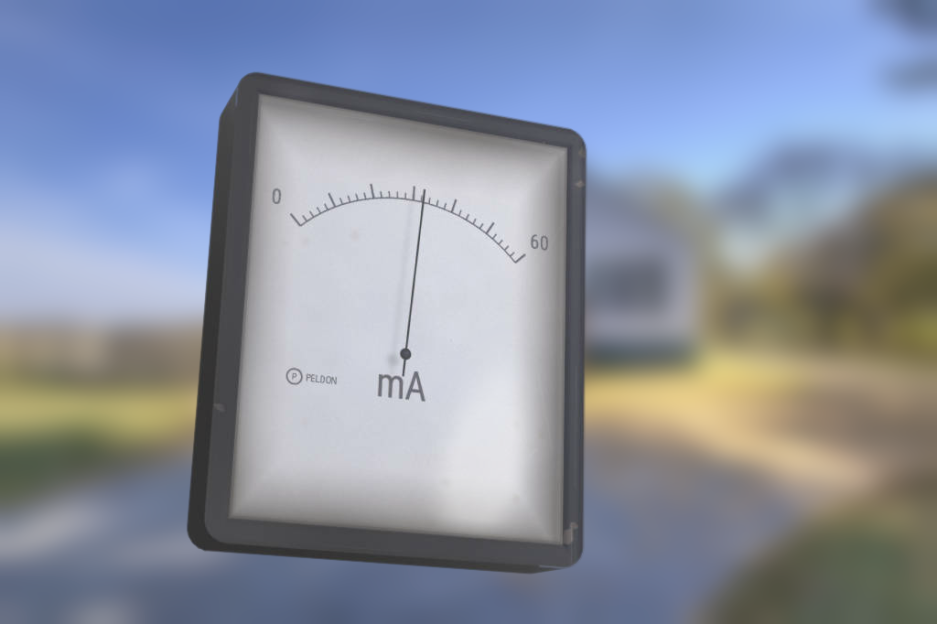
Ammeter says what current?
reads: 32 mA
